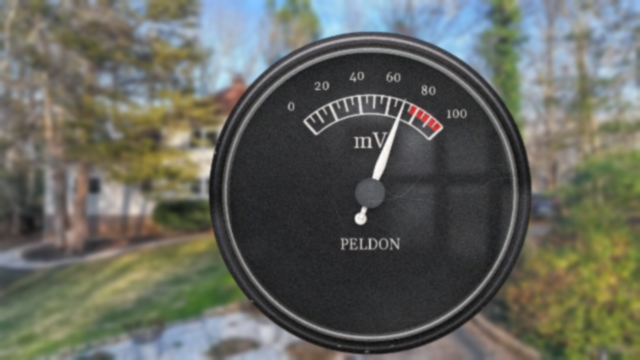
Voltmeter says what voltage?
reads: 70 mV
